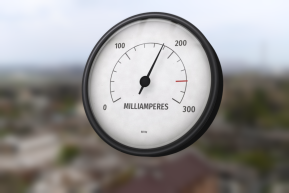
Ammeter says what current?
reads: 180 mA
